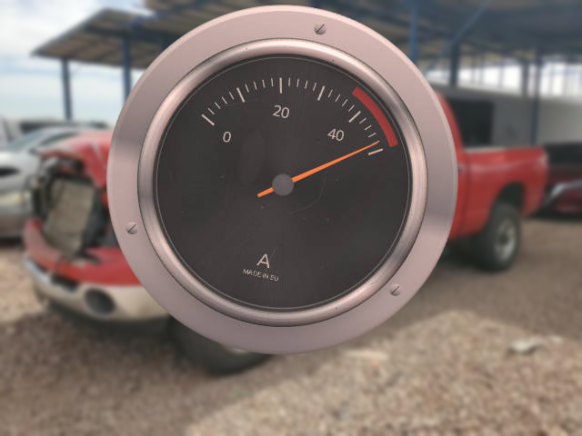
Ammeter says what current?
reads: 48 A
